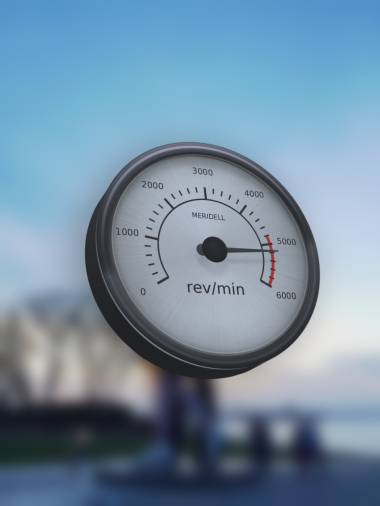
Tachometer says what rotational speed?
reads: 5200 rpm
